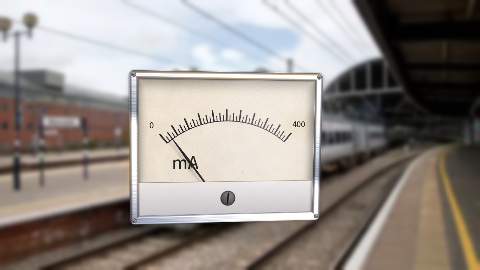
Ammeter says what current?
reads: 20 mA
